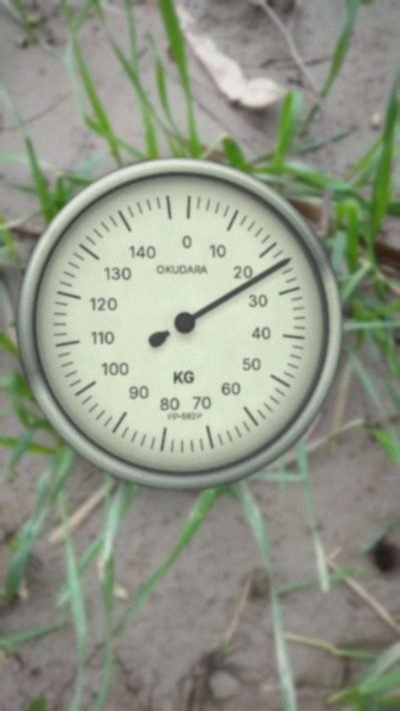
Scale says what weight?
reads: 24 kg
